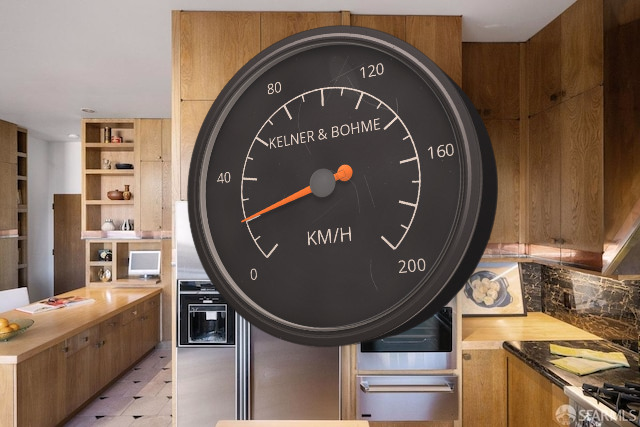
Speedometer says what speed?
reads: 20 km/h
